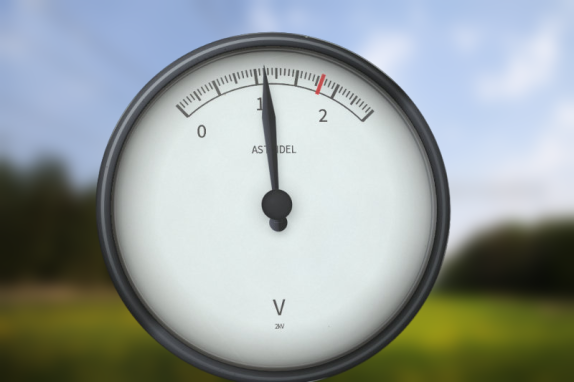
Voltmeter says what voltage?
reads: 1.1 V
